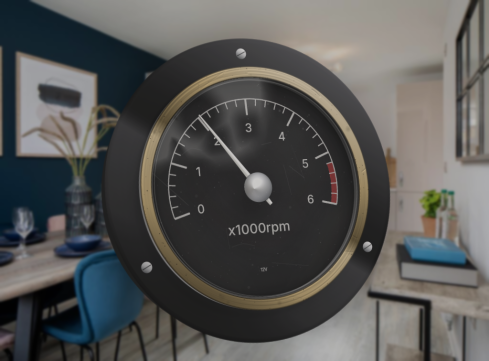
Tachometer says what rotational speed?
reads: 2000 rpm
